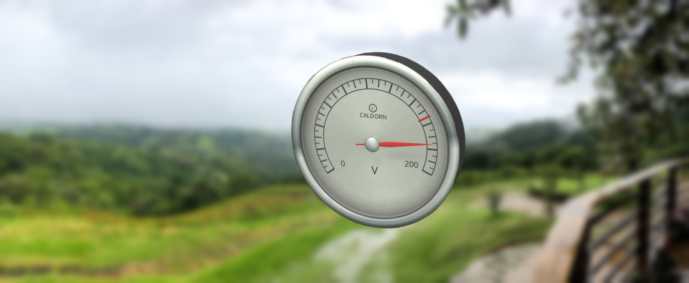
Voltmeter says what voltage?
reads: 175 V
